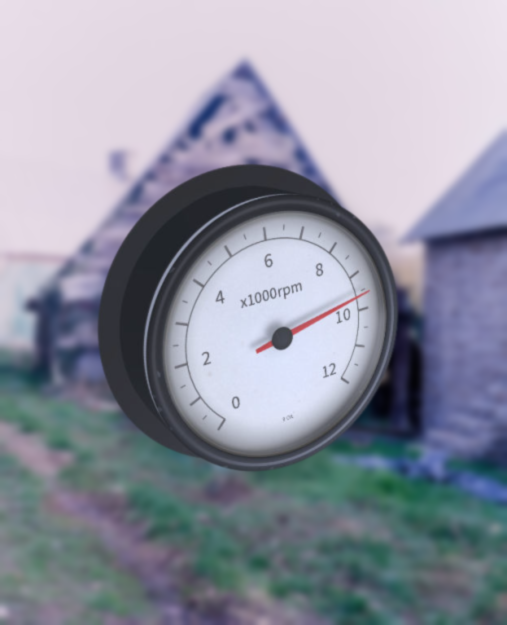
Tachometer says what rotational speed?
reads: 9500 rpm
